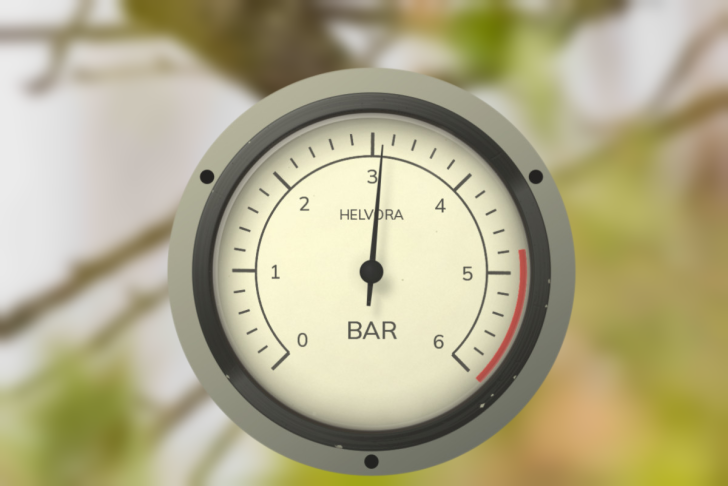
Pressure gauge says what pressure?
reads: 3.1 bar
